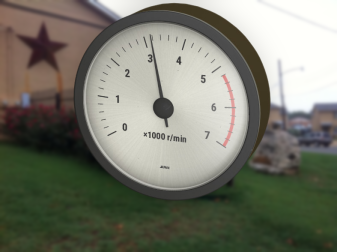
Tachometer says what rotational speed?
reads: 3200 rpm
